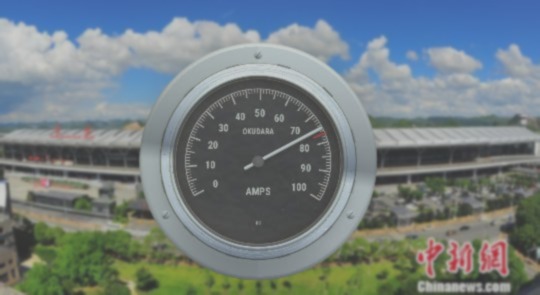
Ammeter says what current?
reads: 75 A
